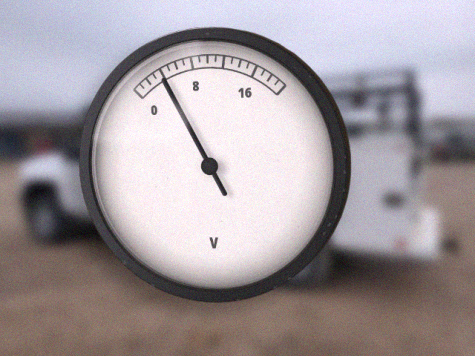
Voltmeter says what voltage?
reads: 4 V
